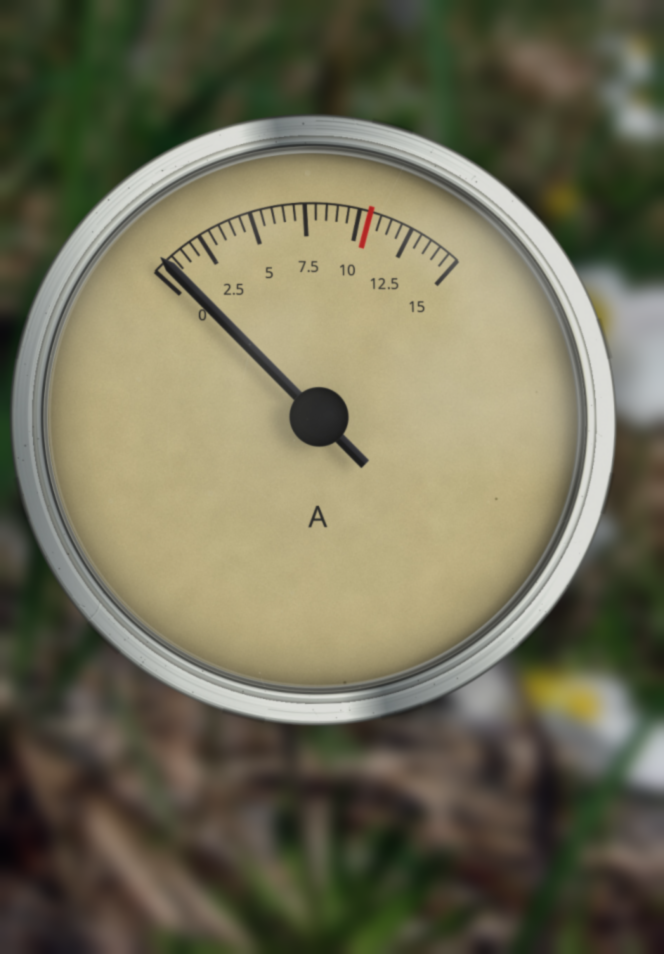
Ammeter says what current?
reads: 0.5 A
